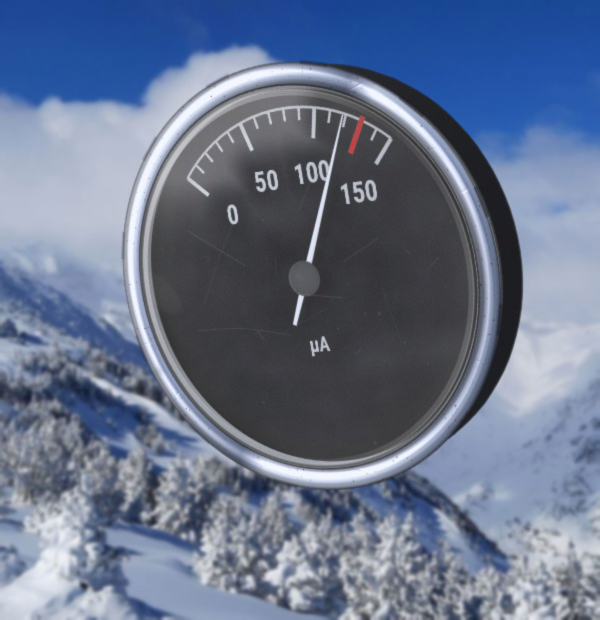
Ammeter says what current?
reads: 120 µA
